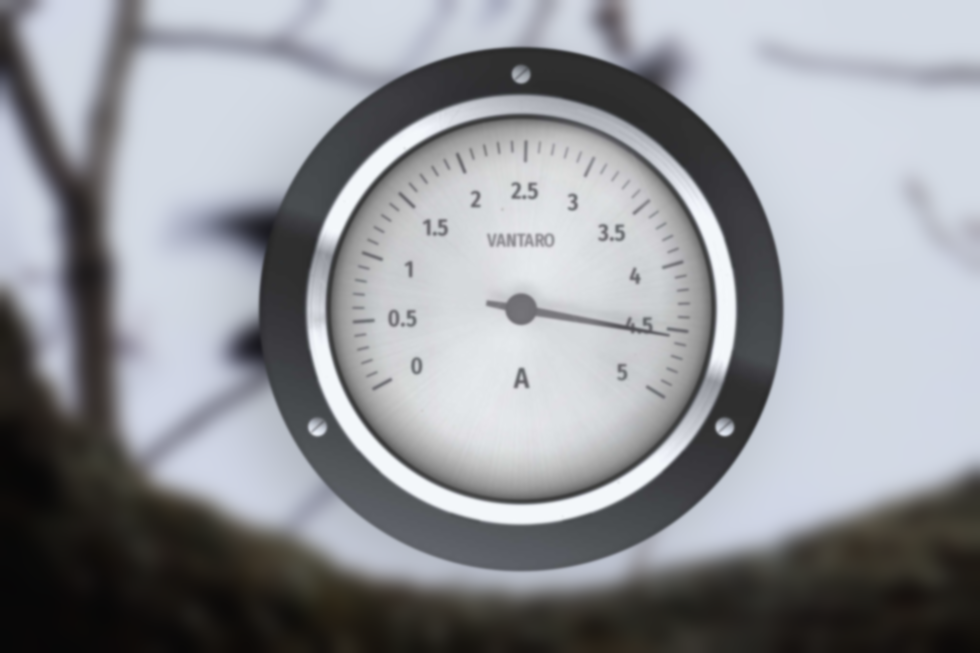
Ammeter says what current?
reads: 4.55 A
